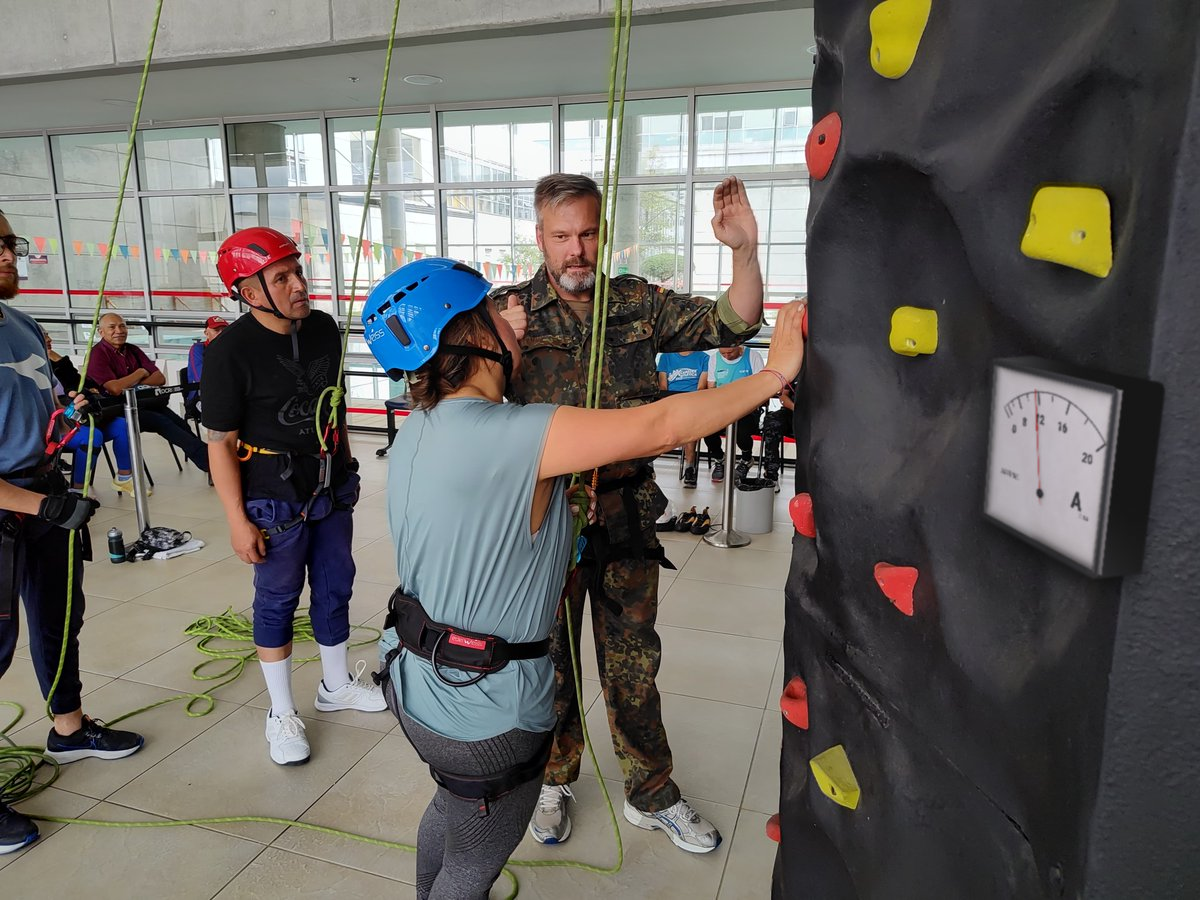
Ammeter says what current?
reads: 12 A
